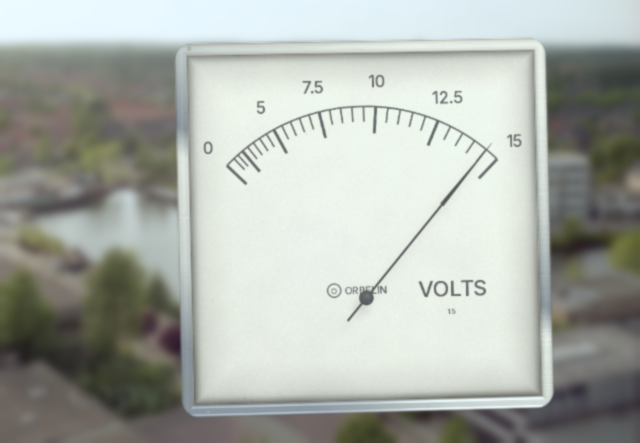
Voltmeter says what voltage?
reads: 14.5 V
